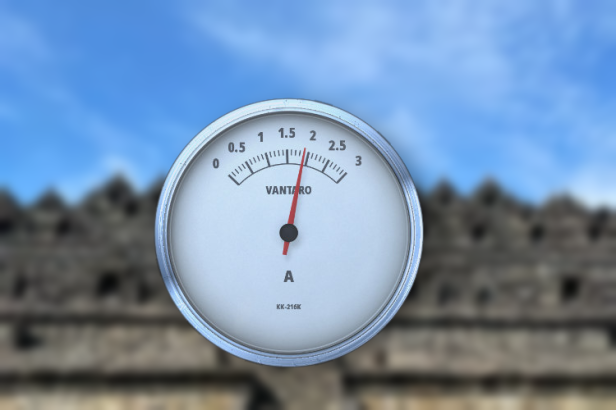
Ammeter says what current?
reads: 1.9 A
